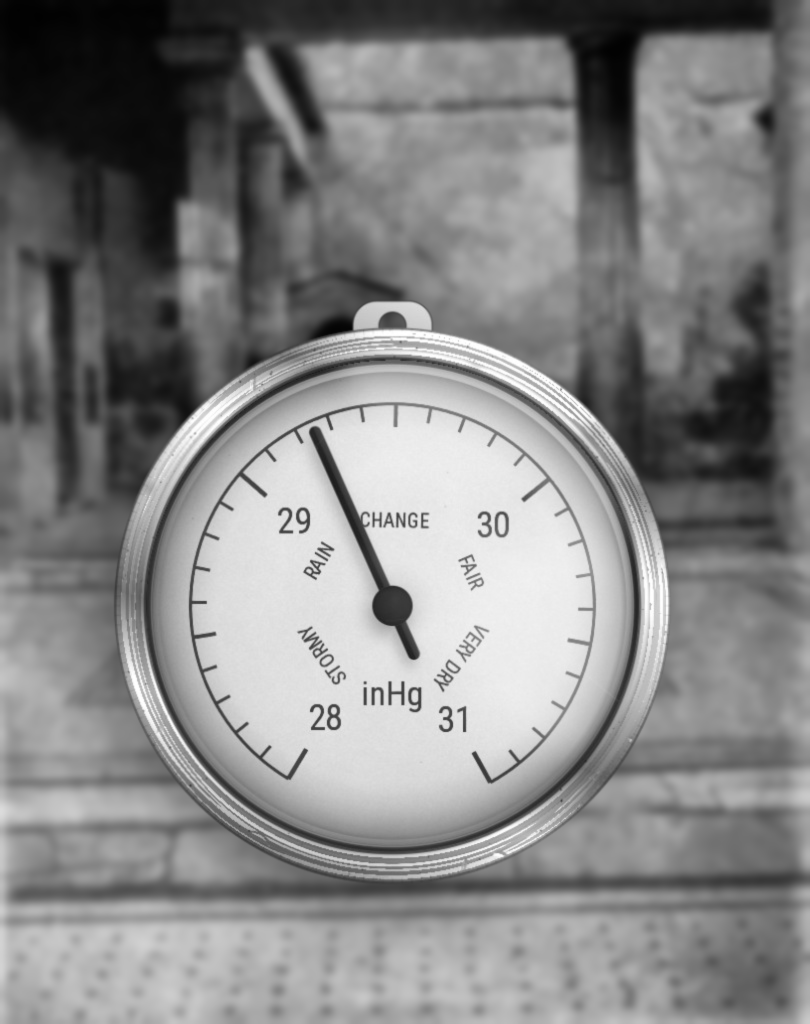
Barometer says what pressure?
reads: 29.25 inHg
